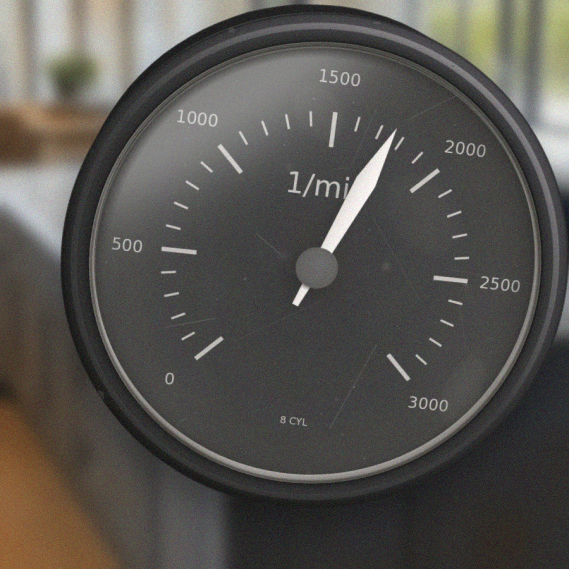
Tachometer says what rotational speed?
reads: 1750 rpm
